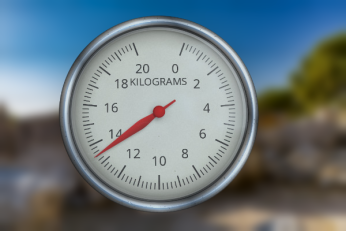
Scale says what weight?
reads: 13.4 kg
